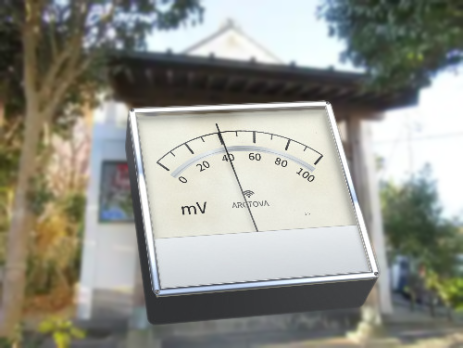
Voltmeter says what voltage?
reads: 40 mV
